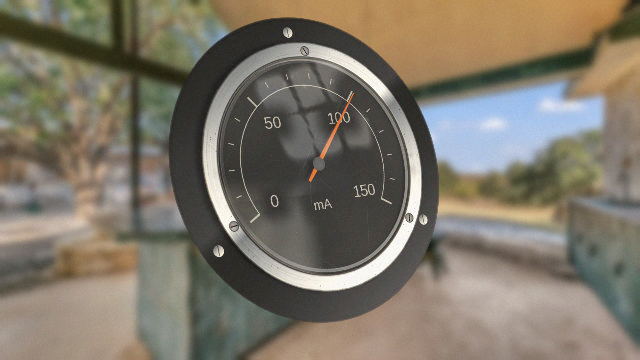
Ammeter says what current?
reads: 100 mA
